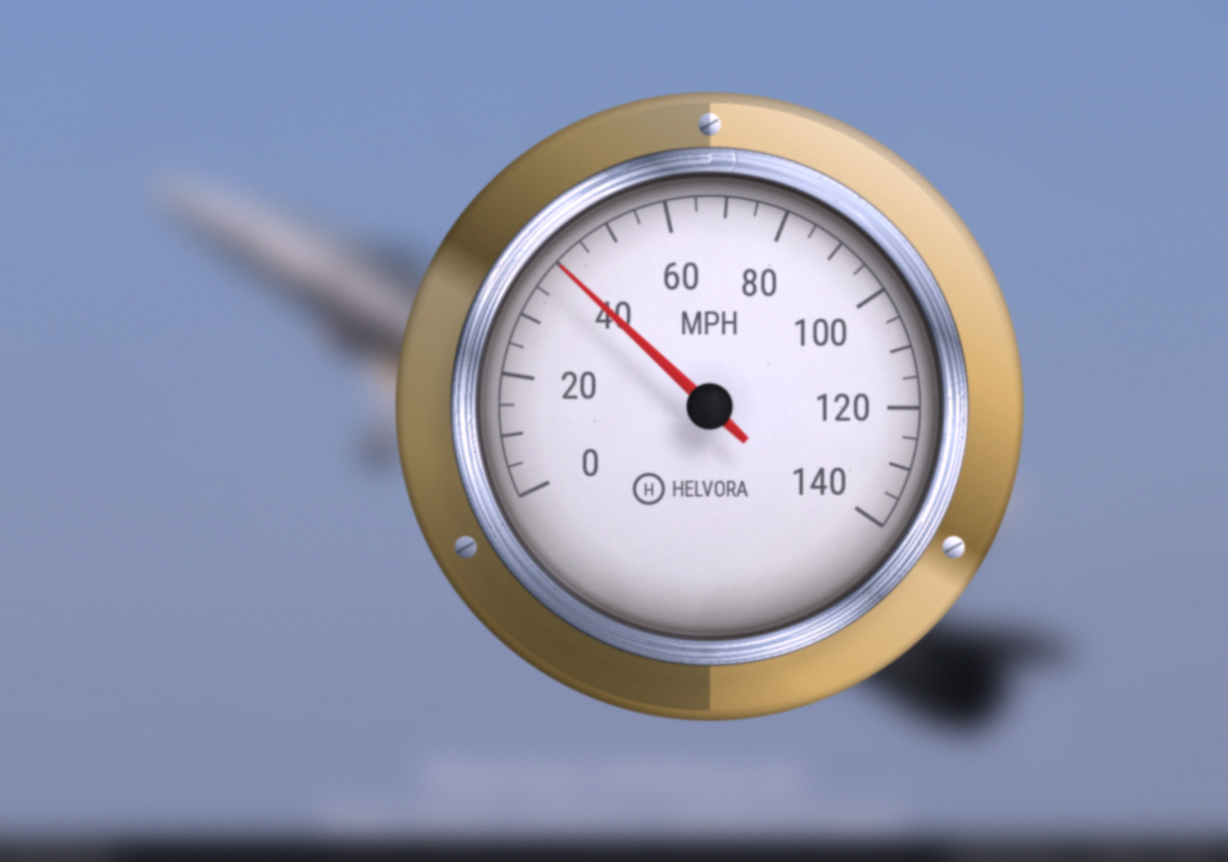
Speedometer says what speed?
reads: 40 mph
